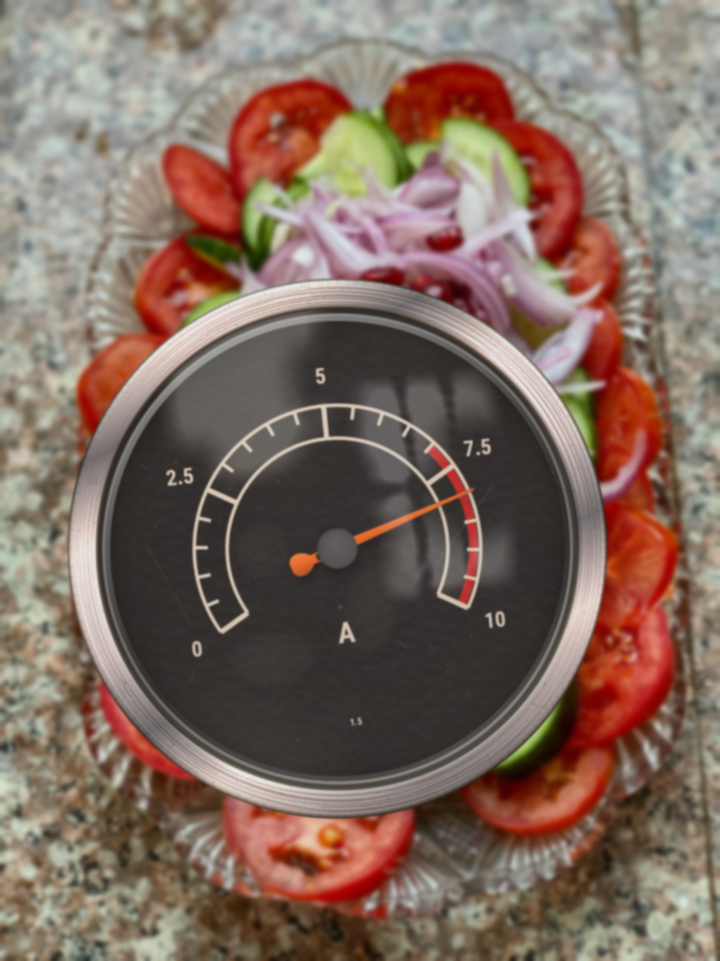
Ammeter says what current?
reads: 8 A
